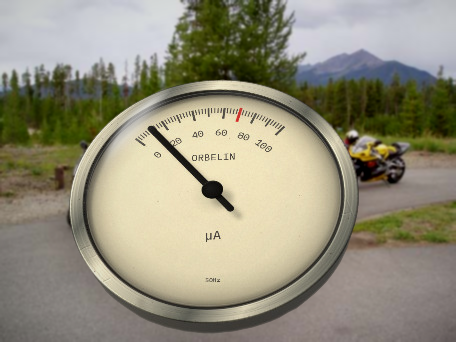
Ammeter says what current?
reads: 10 µA
